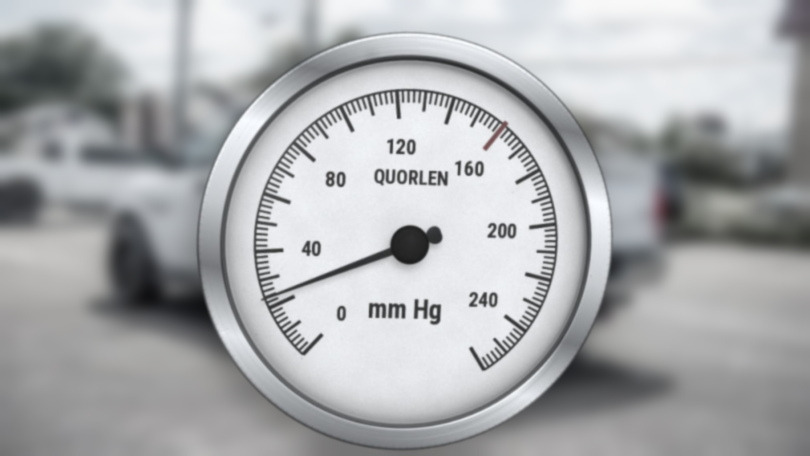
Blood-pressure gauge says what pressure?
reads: 24 mmHg
